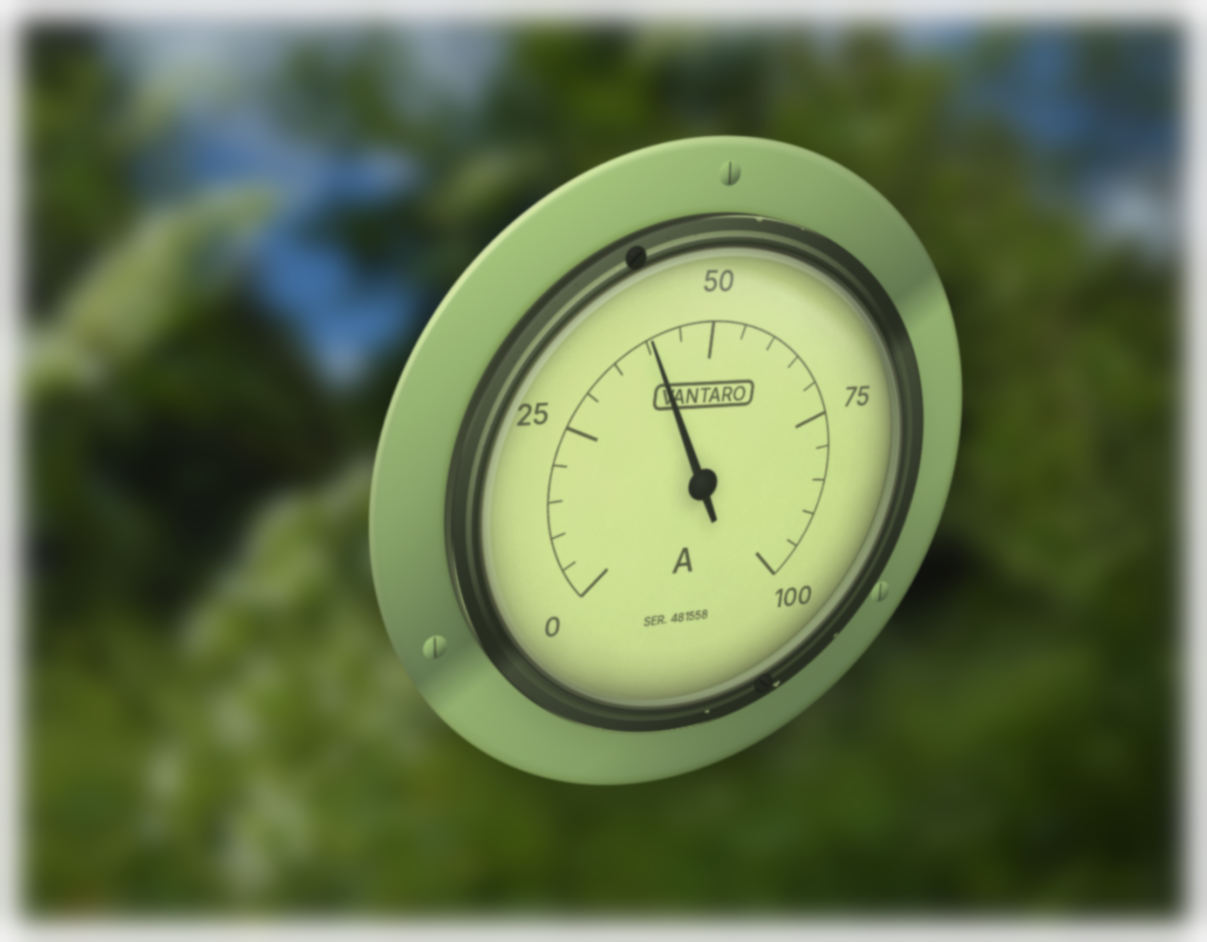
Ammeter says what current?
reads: 40 A
